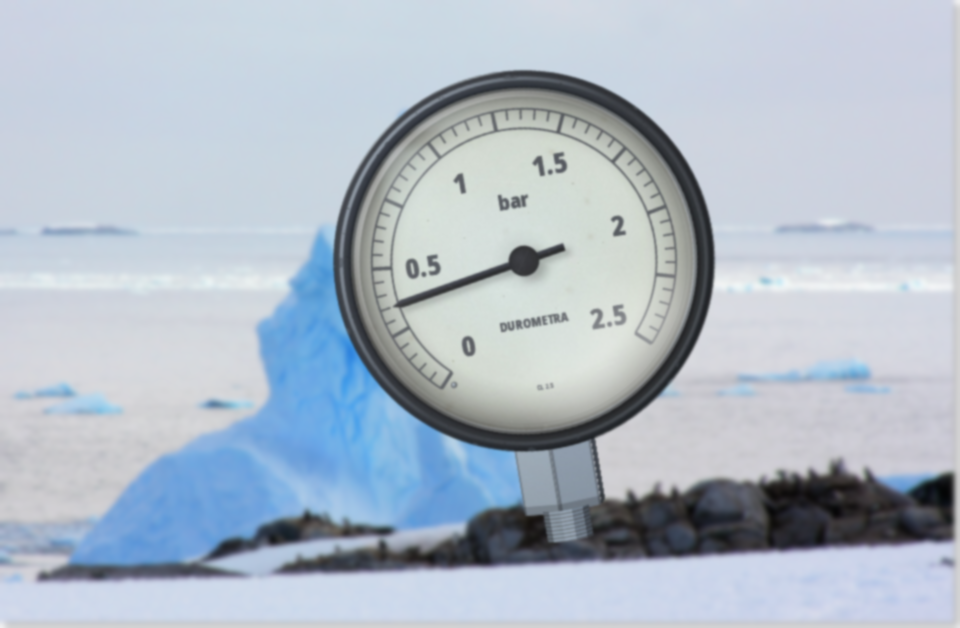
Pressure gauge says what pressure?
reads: 0.35 bar
